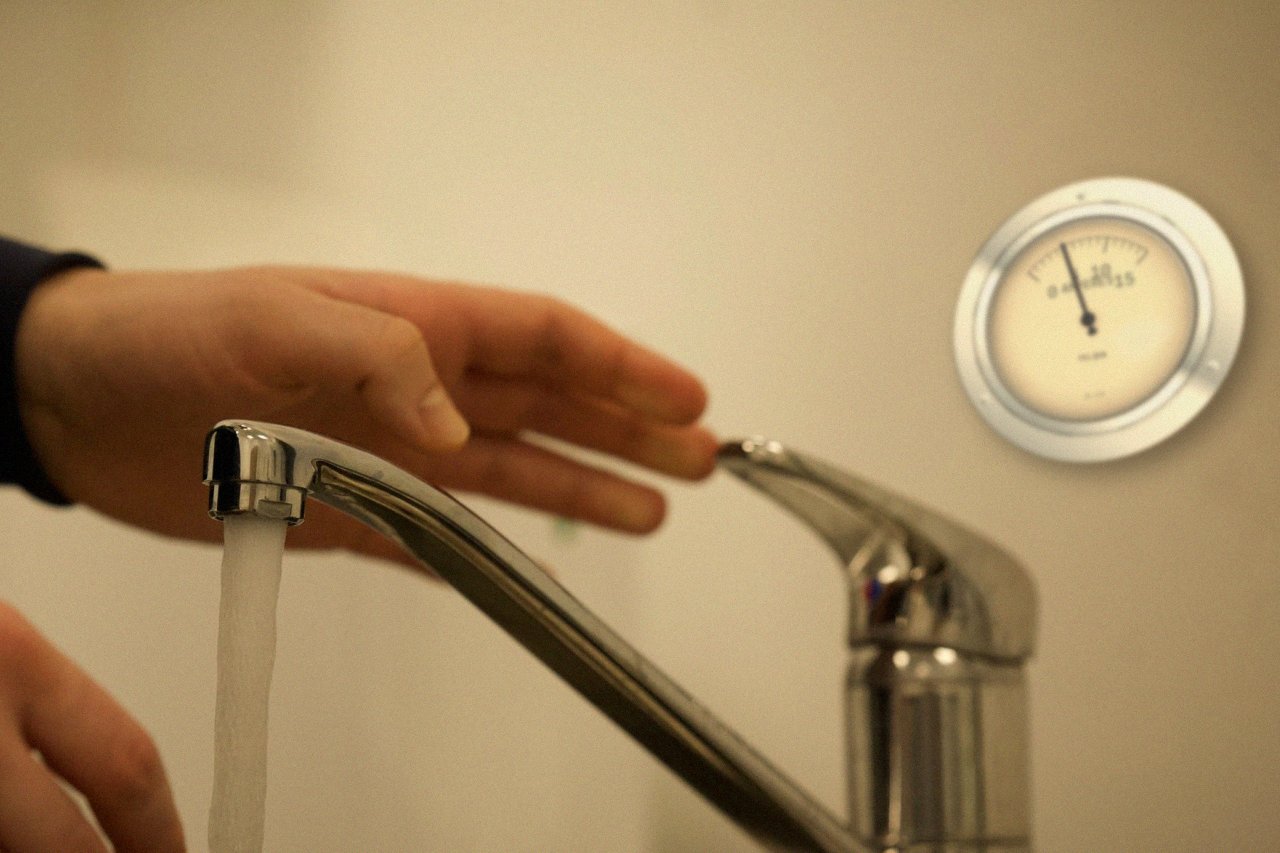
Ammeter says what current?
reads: 5 A
